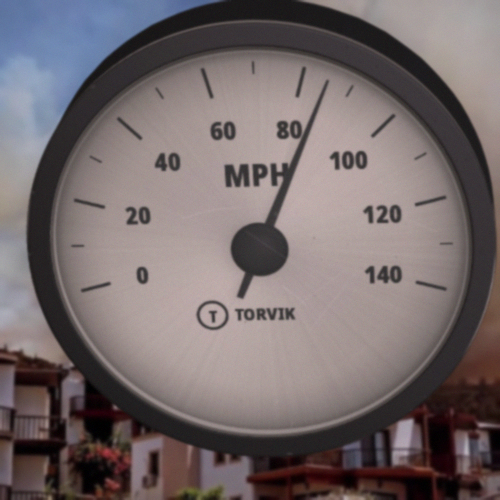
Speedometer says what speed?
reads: 85 mph
